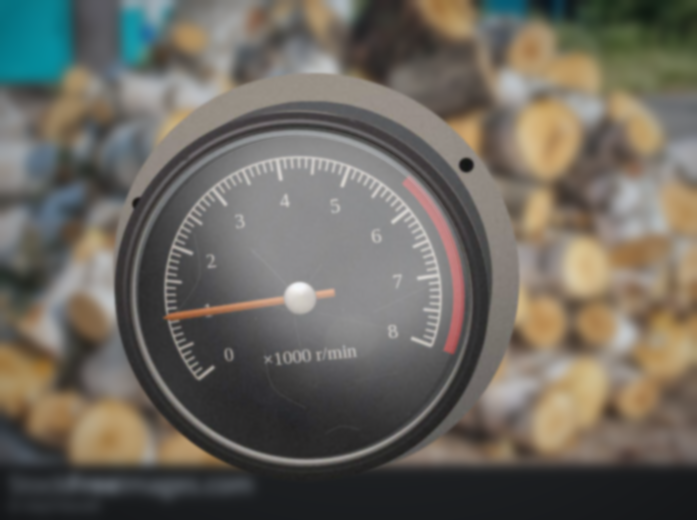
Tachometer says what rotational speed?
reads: 1000 rpm
